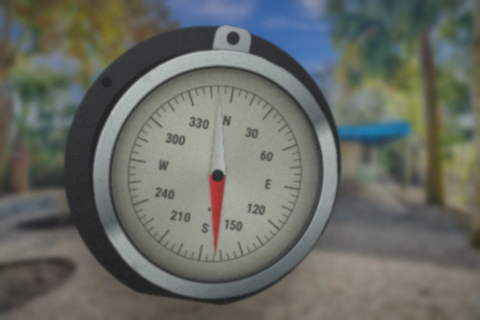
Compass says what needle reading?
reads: 170 °
